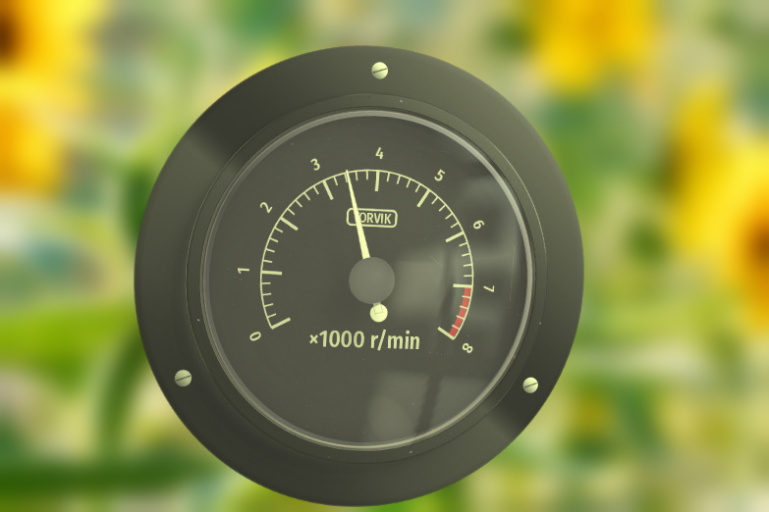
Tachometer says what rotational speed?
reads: 3400 rpm
